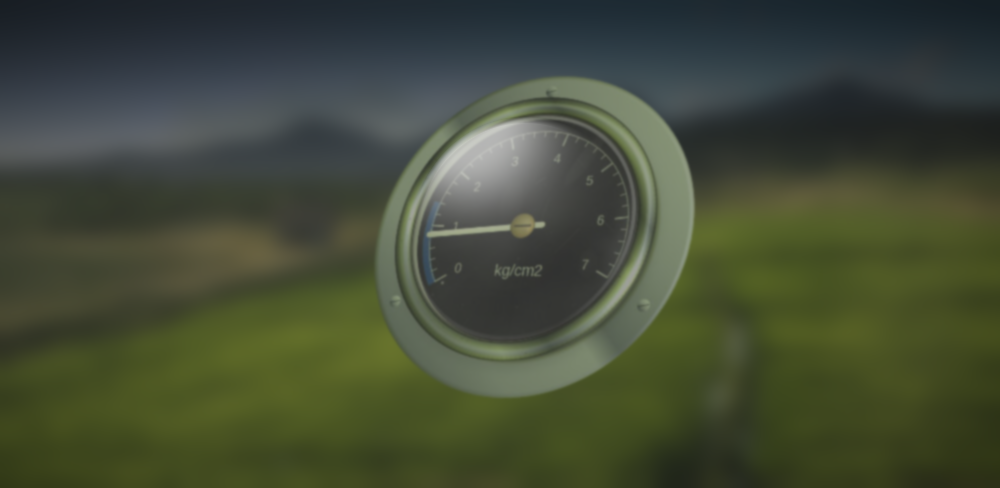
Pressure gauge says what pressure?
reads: 0.8 kg/cm²
